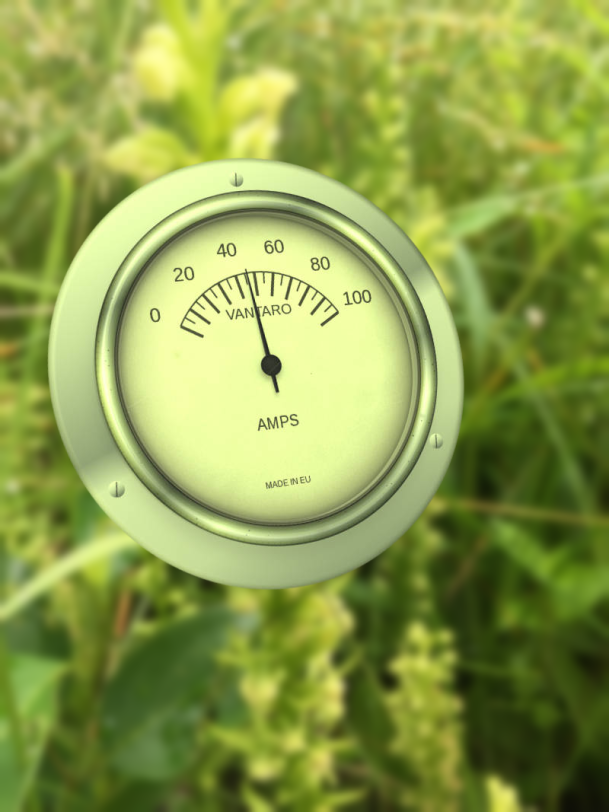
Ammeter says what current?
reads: 45 A
